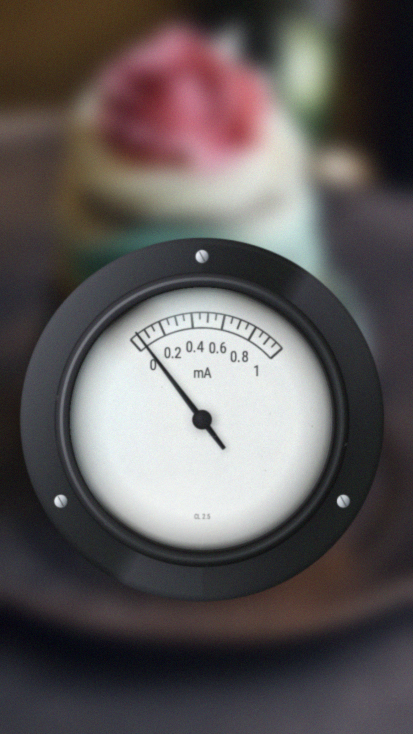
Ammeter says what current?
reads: 0.05 mA
